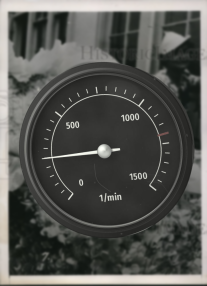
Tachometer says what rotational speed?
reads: 250 rpm
